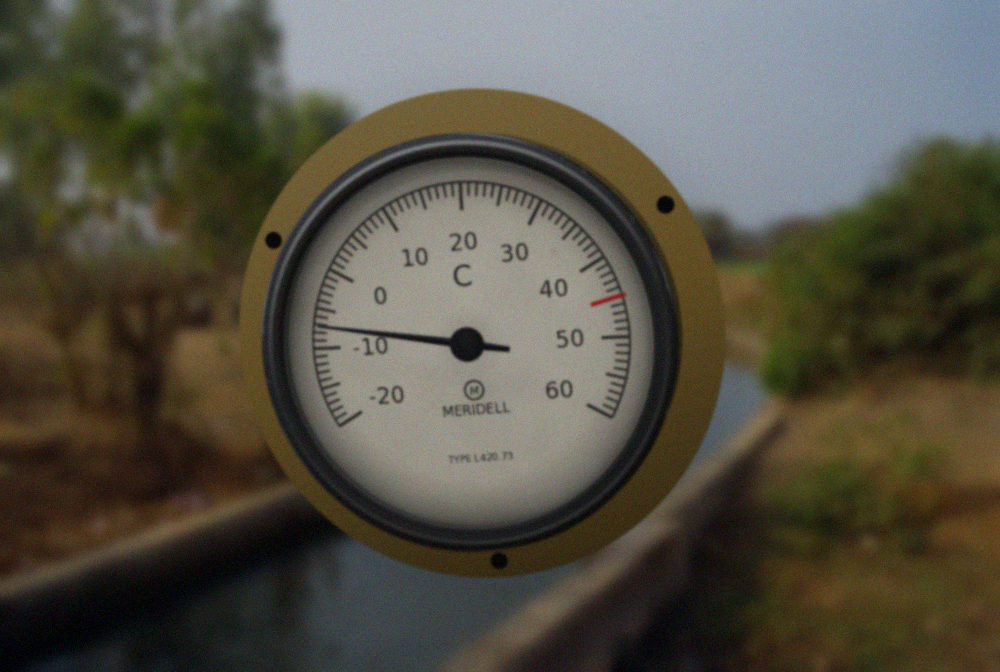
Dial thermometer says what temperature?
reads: -7 °C
